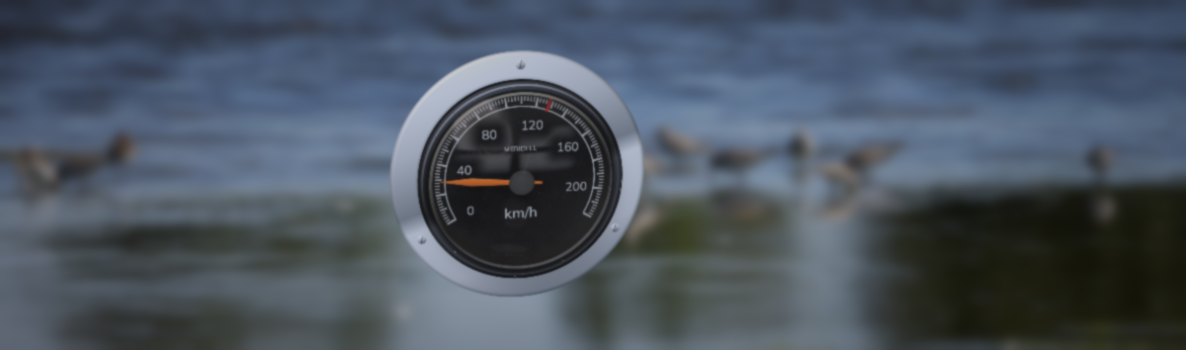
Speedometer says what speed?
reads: 30 km/h
